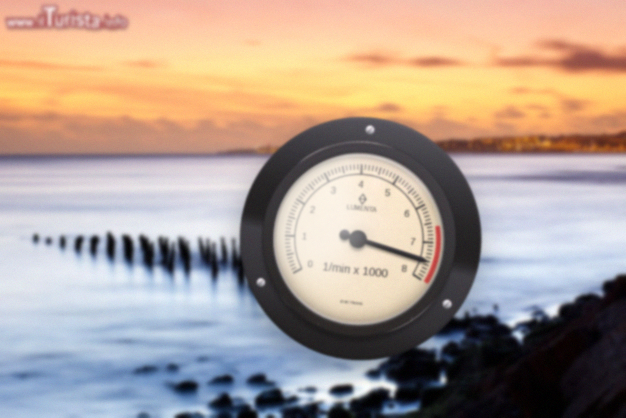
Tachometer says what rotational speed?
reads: 7500 rpm
